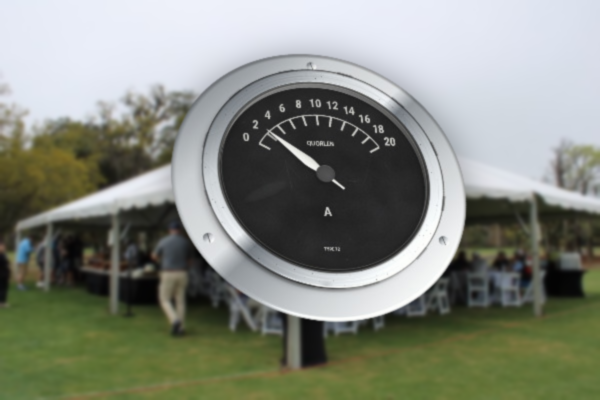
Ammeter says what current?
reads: 2 A
